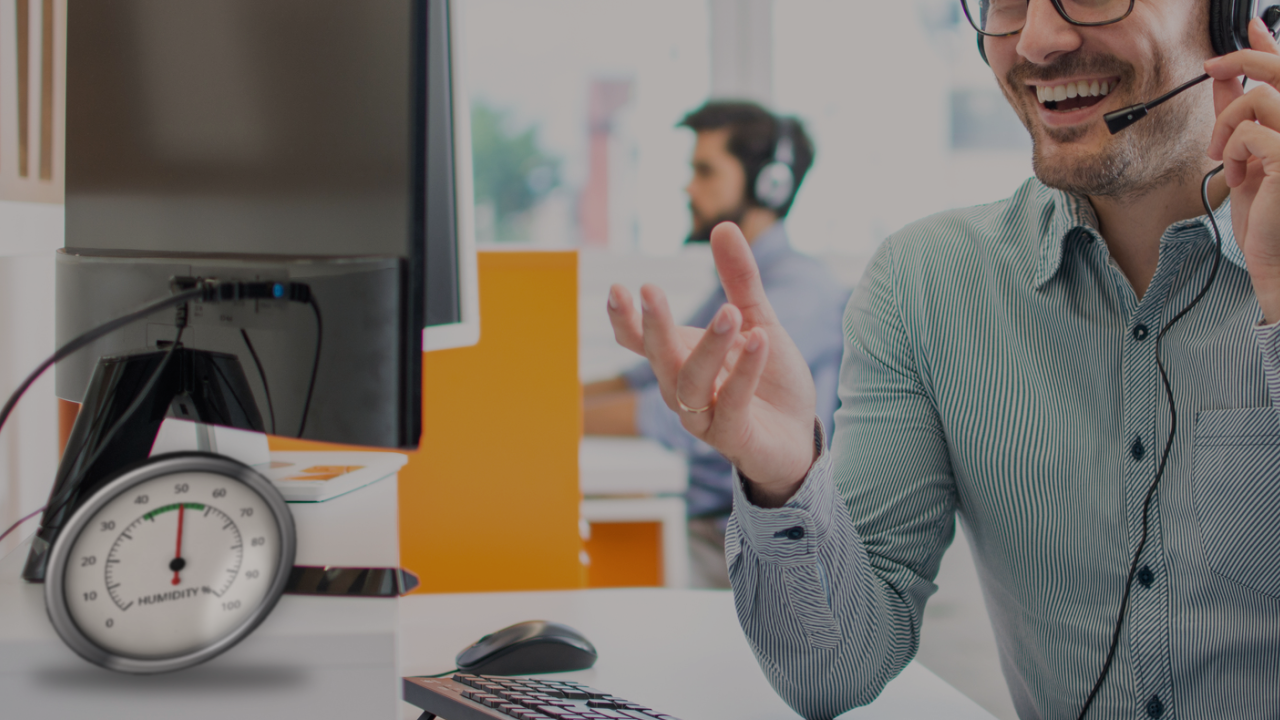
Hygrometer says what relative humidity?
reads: 50 %
